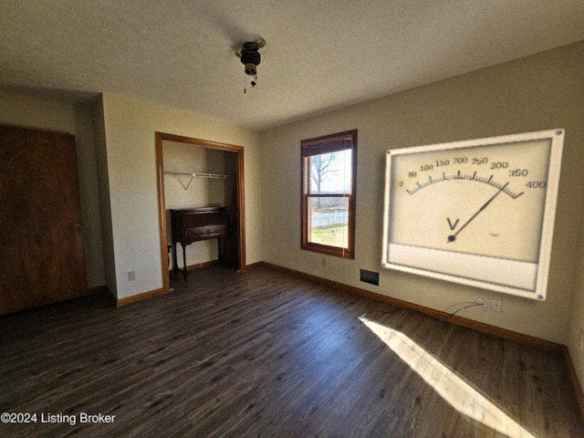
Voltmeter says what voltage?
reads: 350 V
